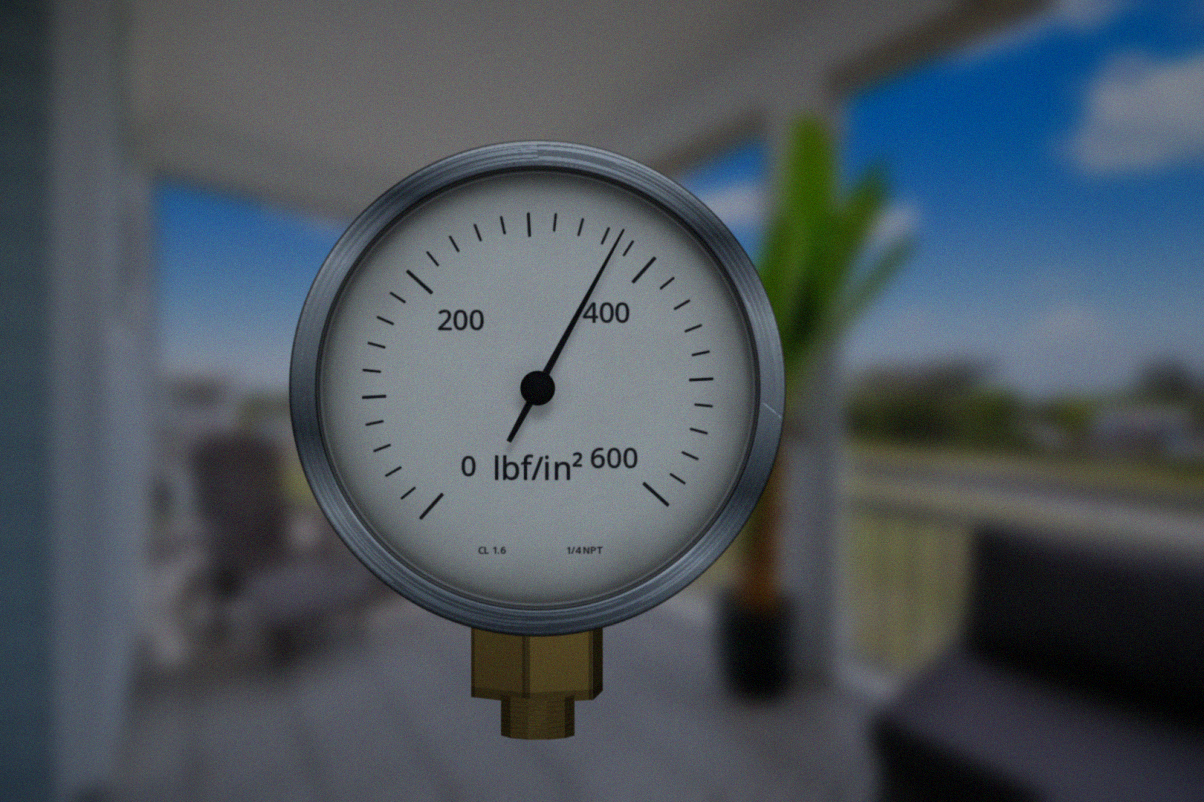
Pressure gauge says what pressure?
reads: 370 psi
